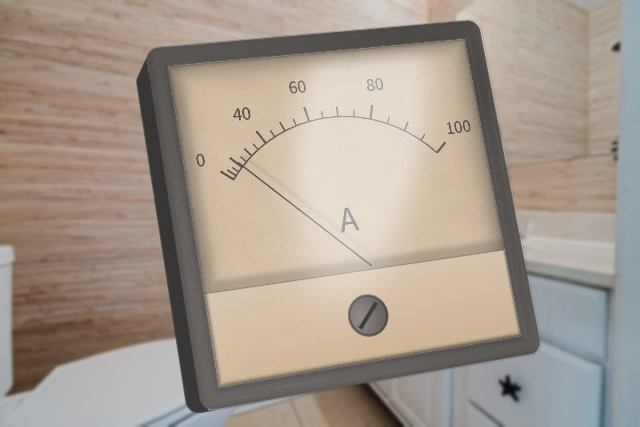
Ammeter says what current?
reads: 20 A
